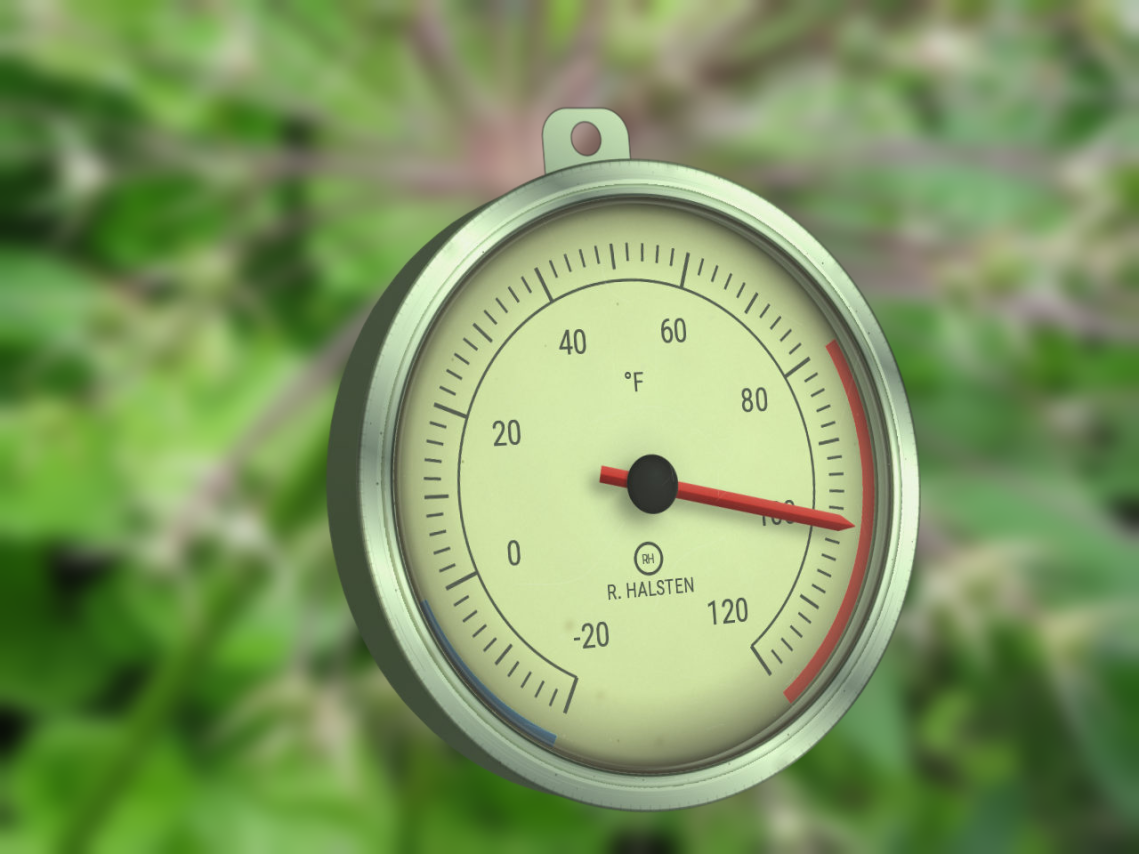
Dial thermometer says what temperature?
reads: 100 °F
